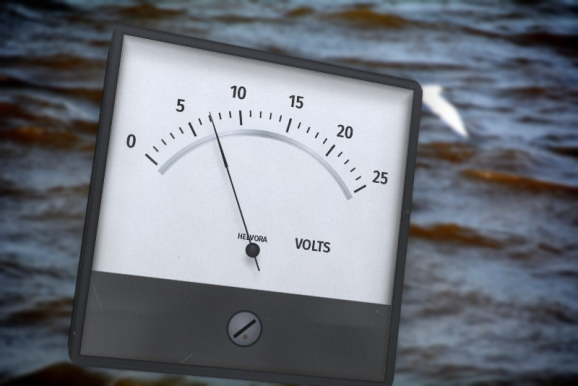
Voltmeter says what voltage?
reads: 7 V
